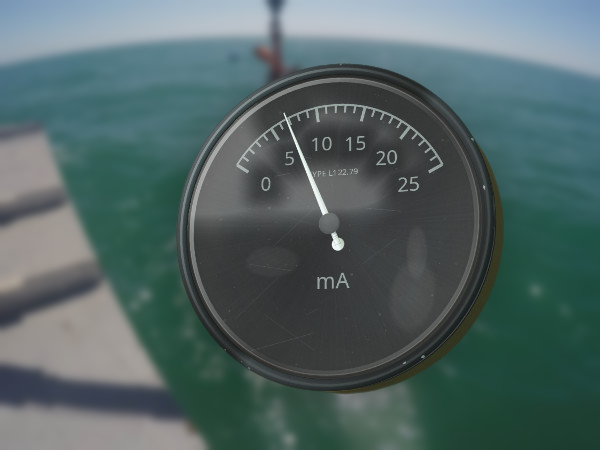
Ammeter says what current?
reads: 7 mA
